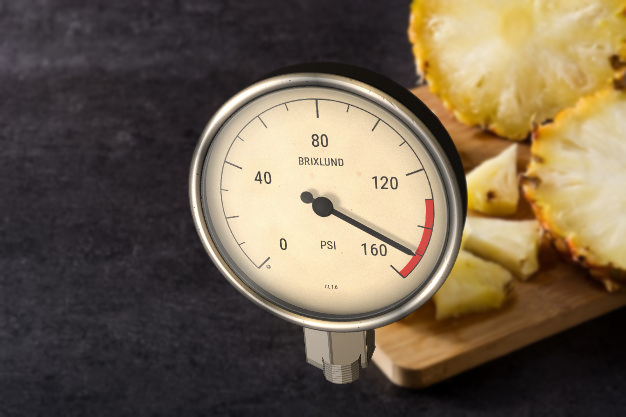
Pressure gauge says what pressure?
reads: 150 psi
